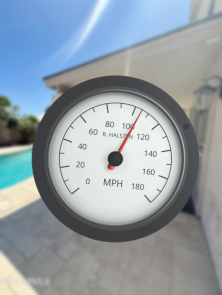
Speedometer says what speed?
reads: 105 mph
